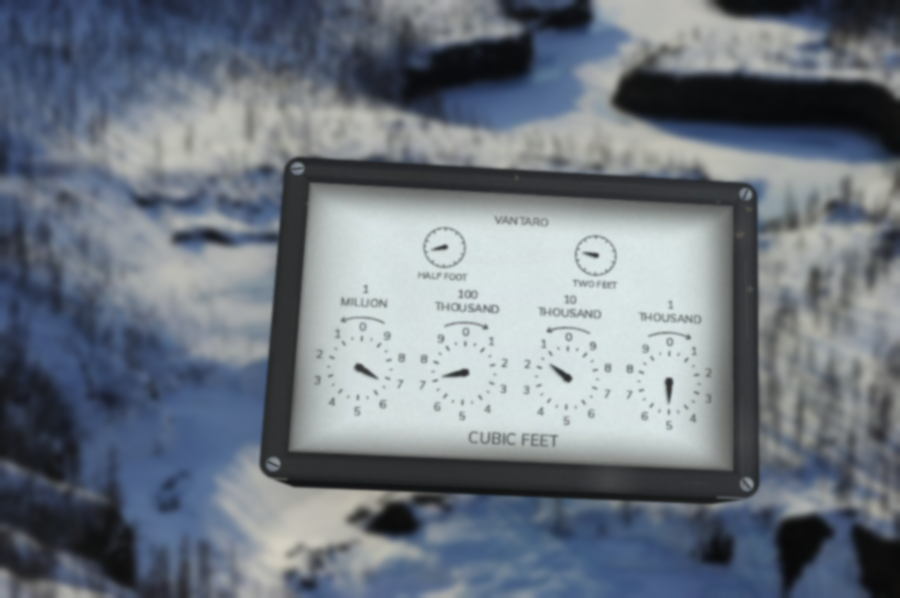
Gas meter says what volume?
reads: 671500 ft³
